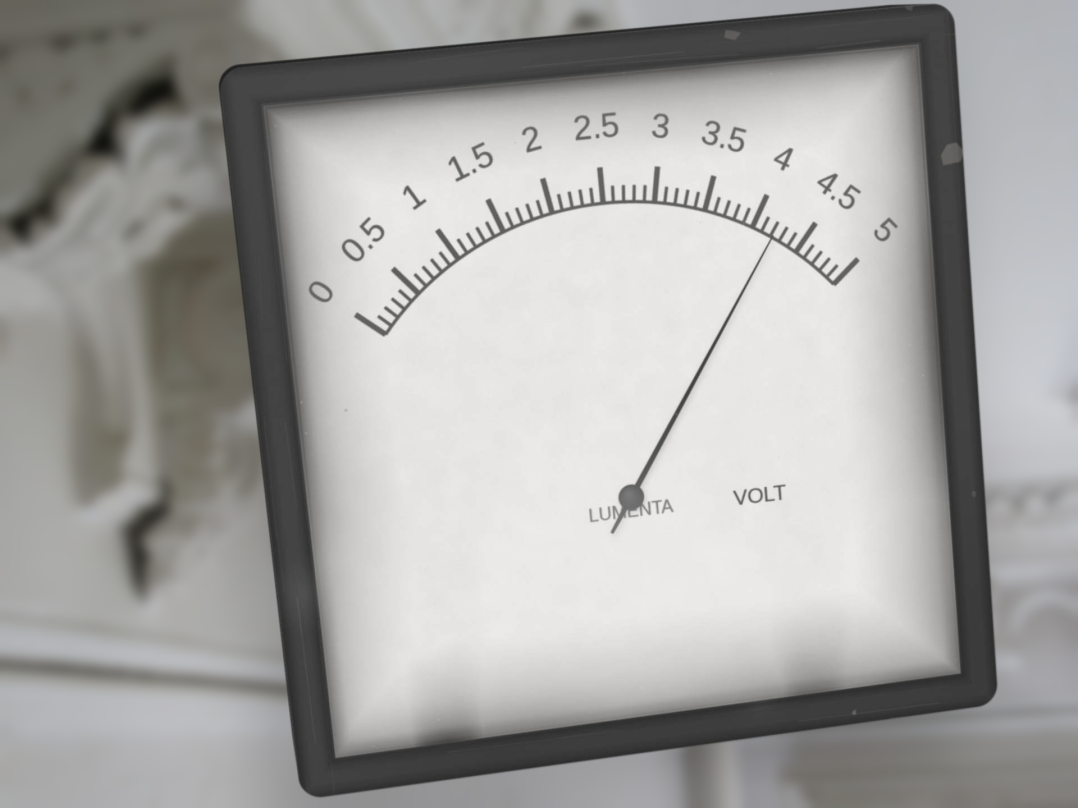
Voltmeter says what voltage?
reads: 4.2 V
